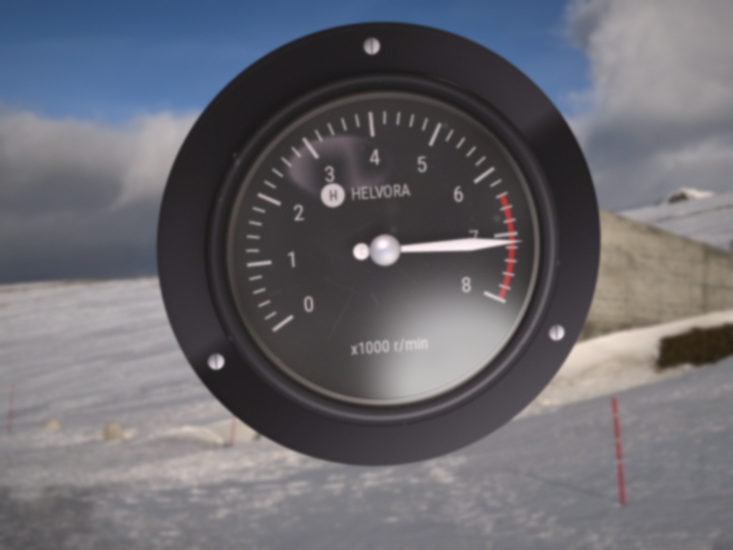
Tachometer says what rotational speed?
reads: 7100 rpm
